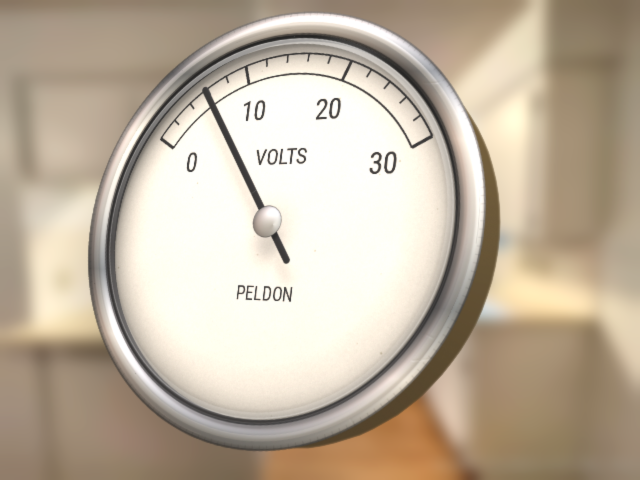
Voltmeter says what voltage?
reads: 6 V
